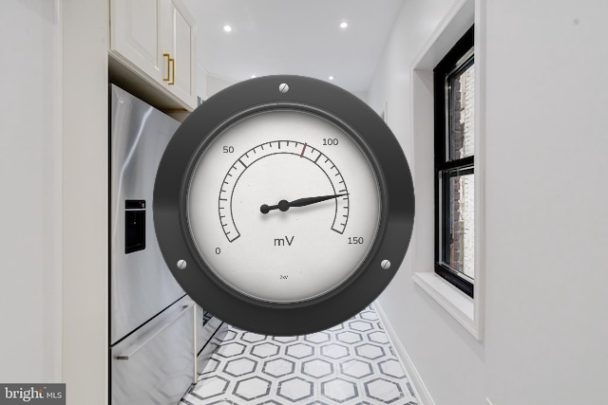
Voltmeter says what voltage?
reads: 127.5 mV
